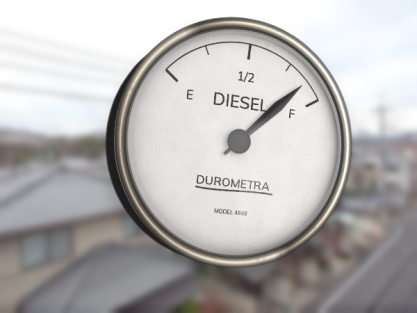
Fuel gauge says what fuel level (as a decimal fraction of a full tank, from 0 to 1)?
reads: 0.875
